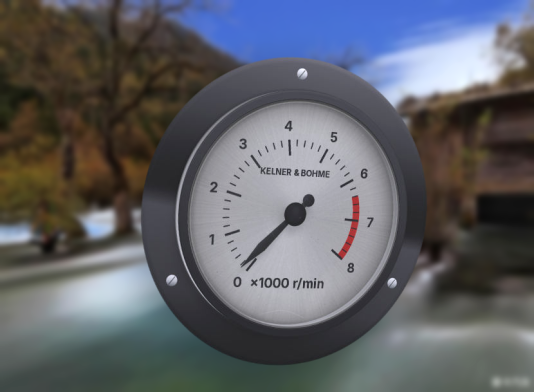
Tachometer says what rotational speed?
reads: 200 rpm
